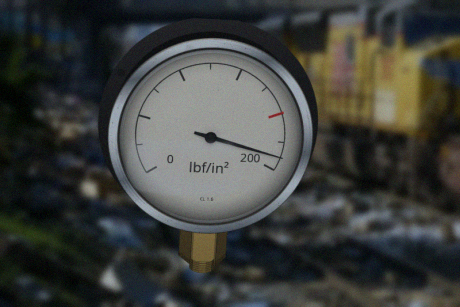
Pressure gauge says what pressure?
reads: 190 psi
